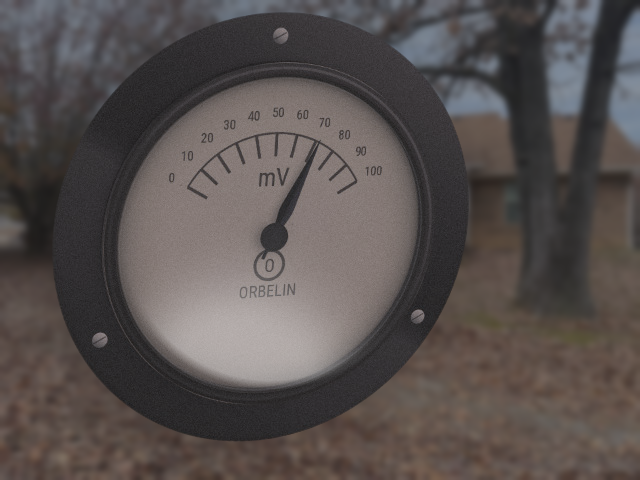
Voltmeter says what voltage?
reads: 70 mV
